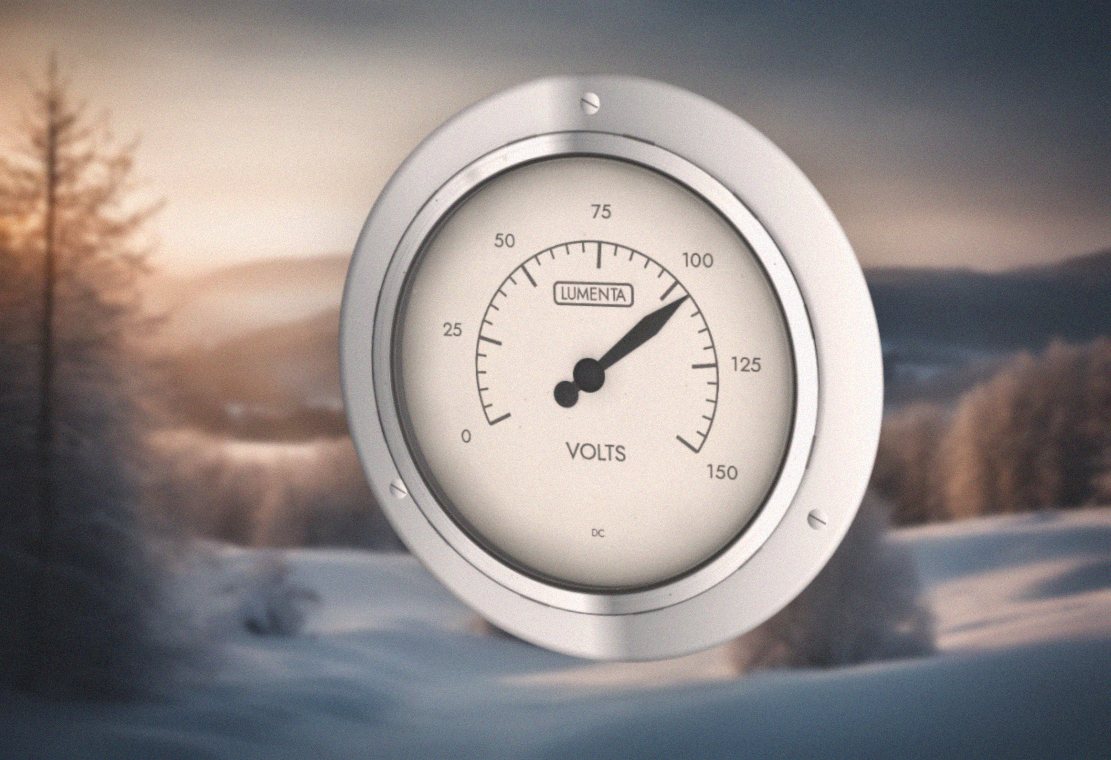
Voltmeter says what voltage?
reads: 105 V
